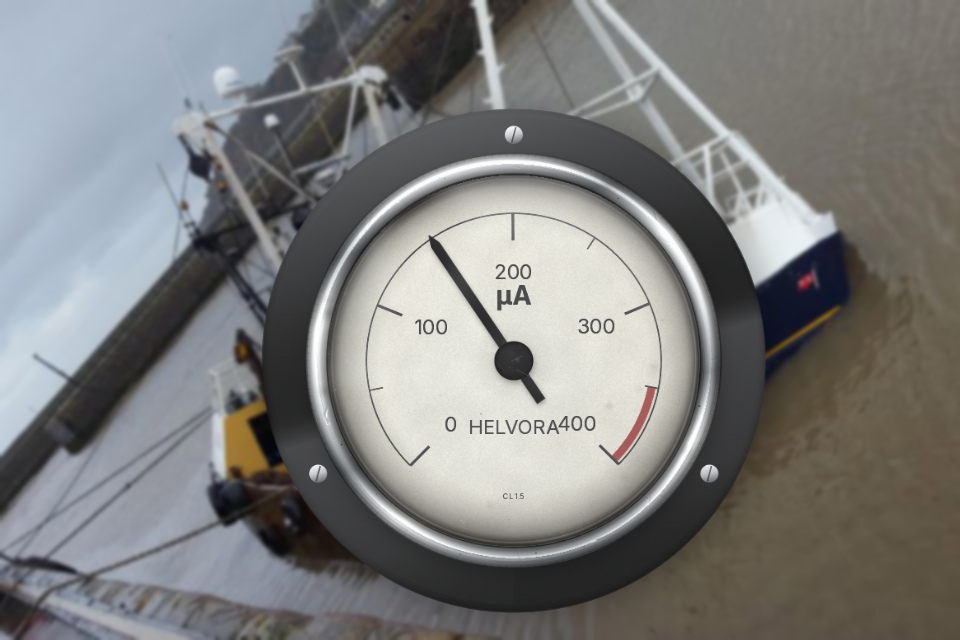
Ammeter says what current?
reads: 150 µA
